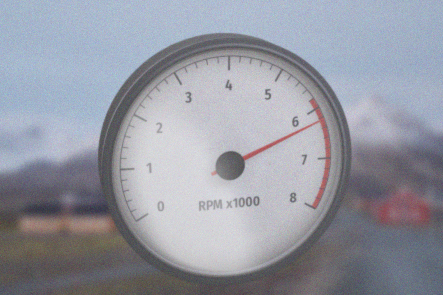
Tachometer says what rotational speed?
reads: 6200 rpm
